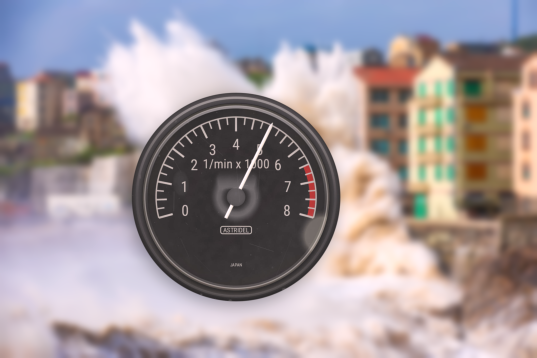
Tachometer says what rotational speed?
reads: 5000 rpm
